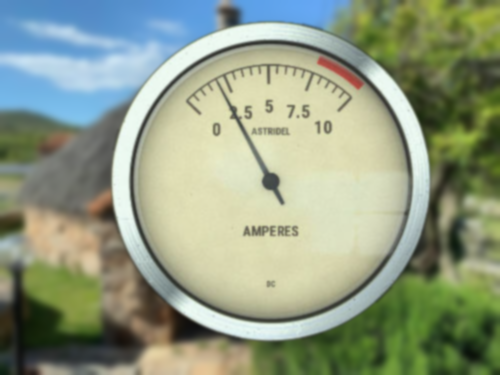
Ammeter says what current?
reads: 2 A
